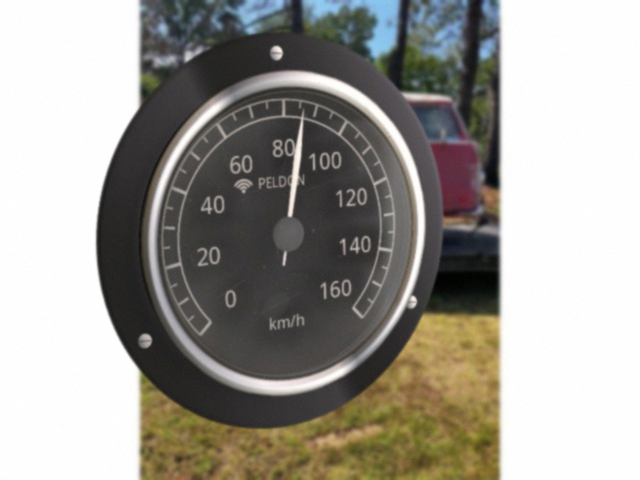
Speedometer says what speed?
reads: 85 km/h
